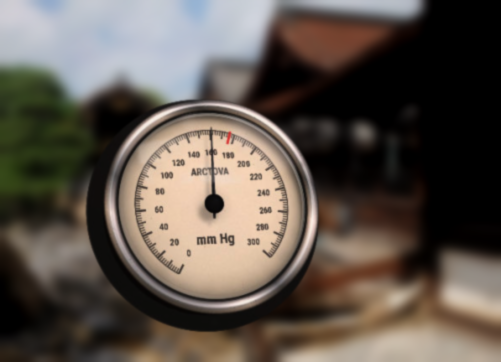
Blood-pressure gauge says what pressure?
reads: 160 mmHg
